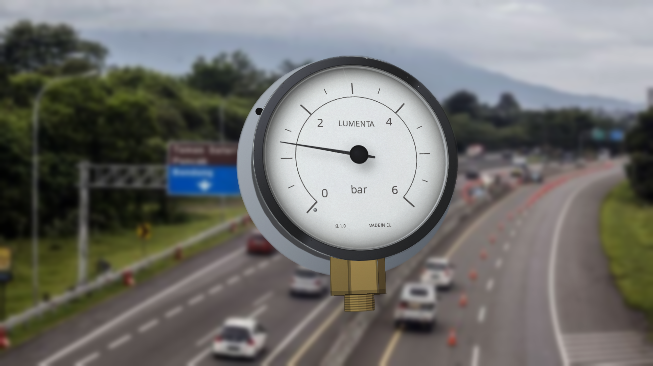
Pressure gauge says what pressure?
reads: 1.25 bar
